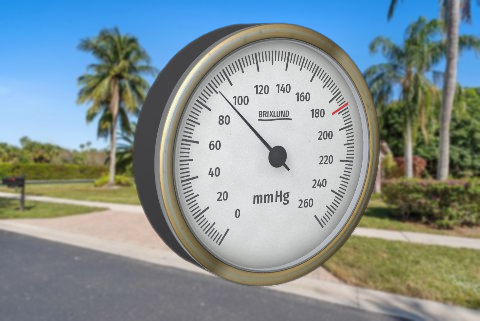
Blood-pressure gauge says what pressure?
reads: 90 mmHg
